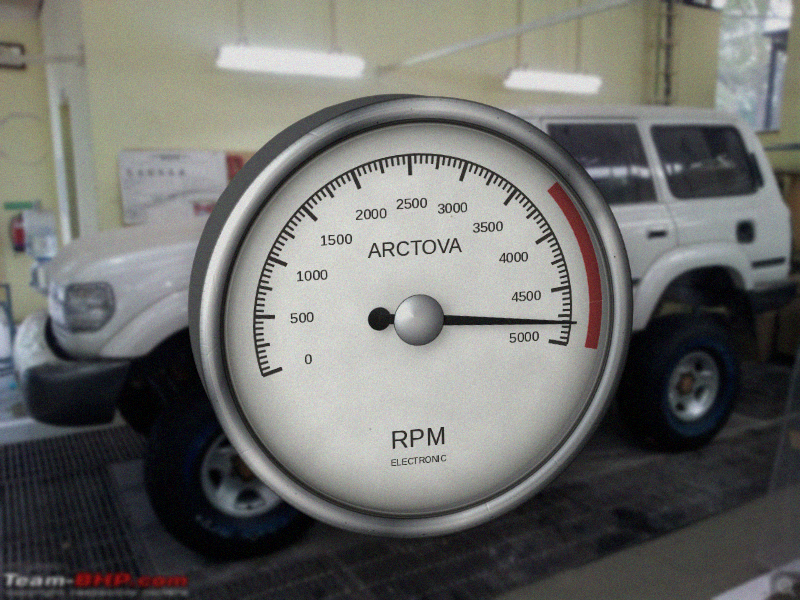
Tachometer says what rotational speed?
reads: 4800 rpm
